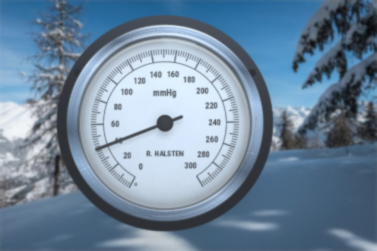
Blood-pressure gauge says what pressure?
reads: 40 mmHg
